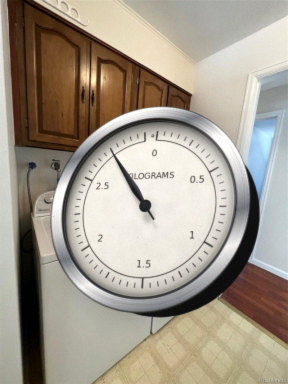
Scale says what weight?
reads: 2.75 kg
